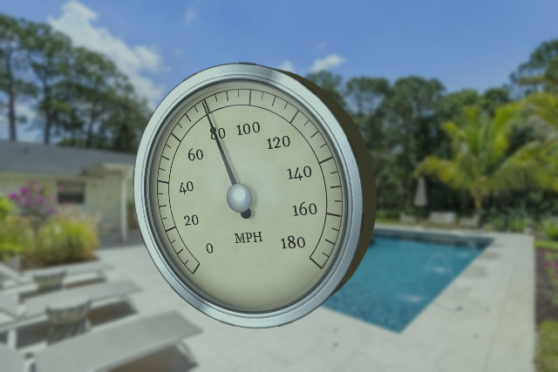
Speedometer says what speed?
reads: 80 mph
